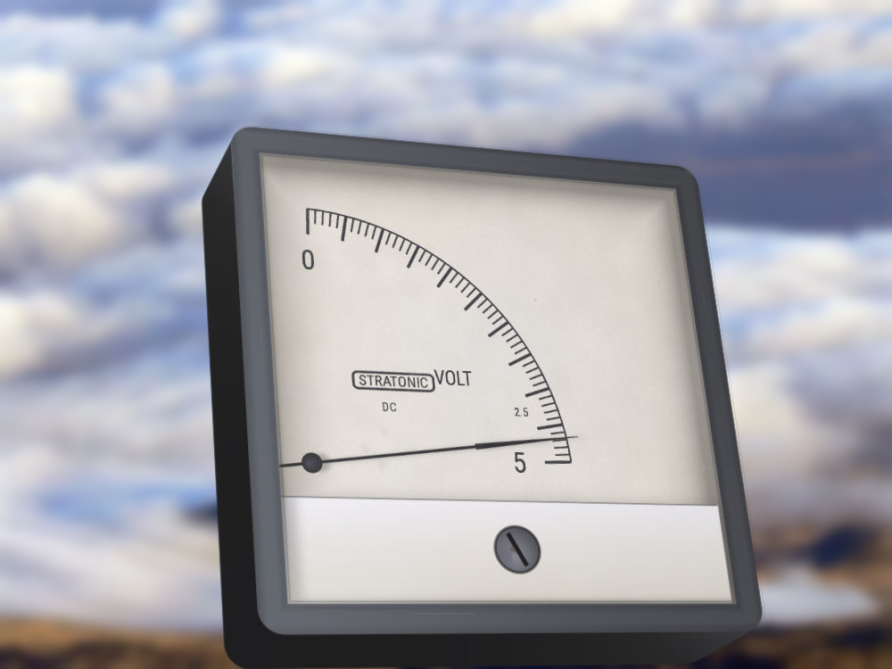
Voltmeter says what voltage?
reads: 4.7 V
